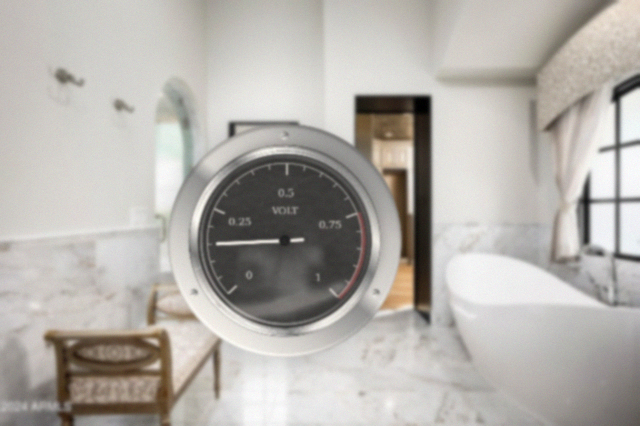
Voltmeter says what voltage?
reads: 0.15 V
